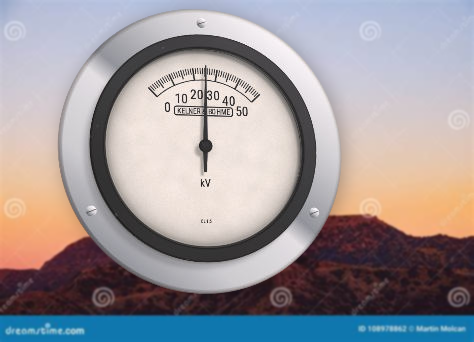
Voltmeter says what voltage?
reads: 25 kV
